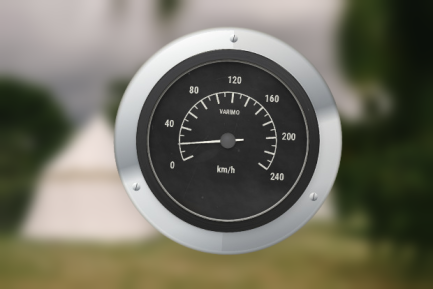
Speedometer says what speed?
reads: 20 km/h
